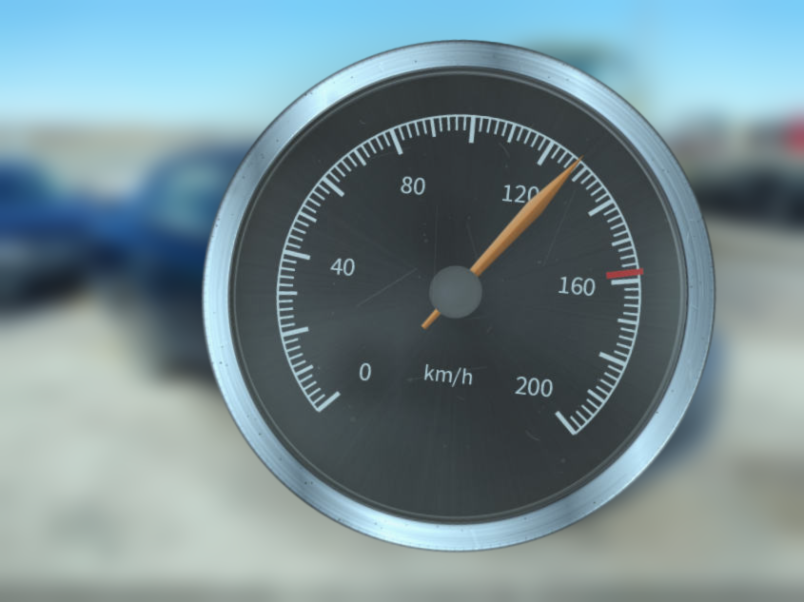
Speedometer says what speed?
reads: 128 km/h
